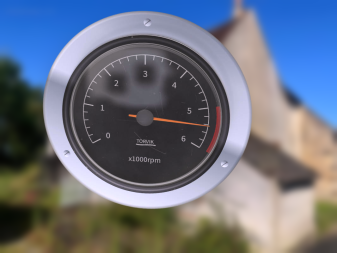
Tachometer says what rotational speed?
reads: 5400 rpm
